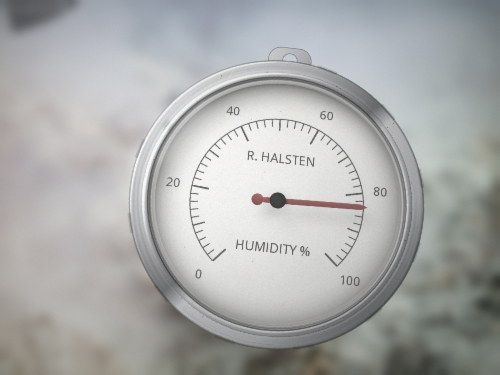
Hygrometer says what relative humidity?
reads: 84 %
